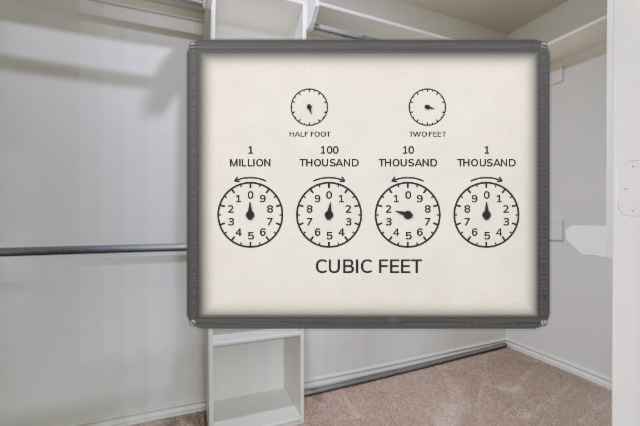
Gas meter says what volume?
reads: 2000 ft³
